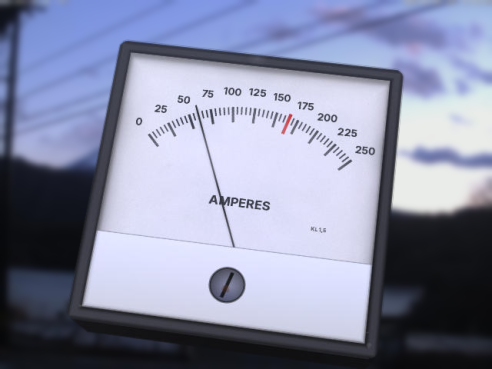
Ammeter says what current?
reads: 60 A
